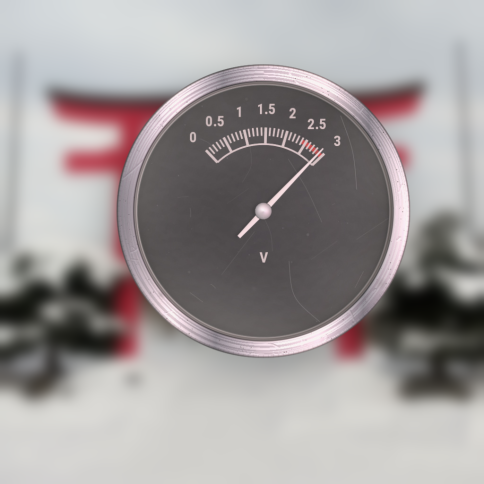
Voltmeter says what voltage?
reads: 2.9 V
